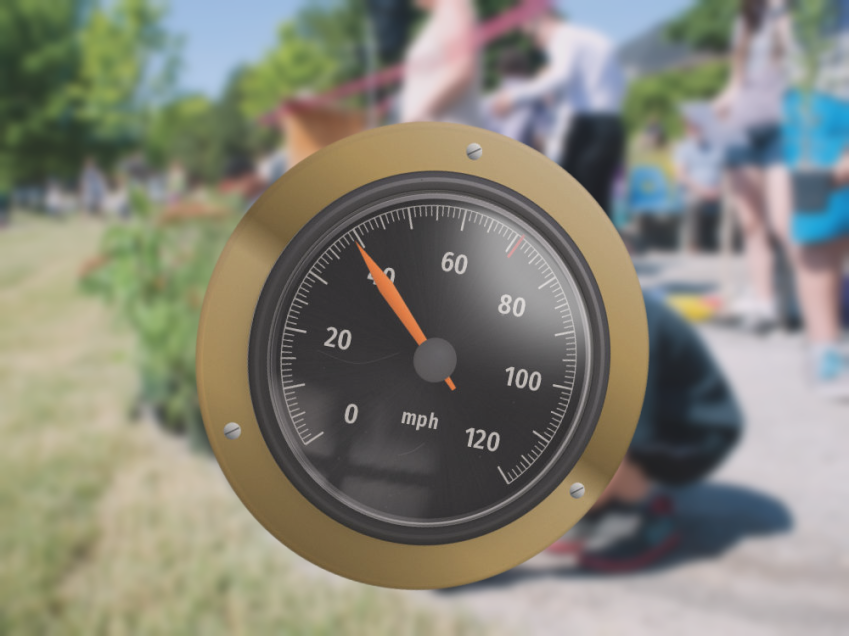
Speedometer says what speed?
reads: 39 mph
